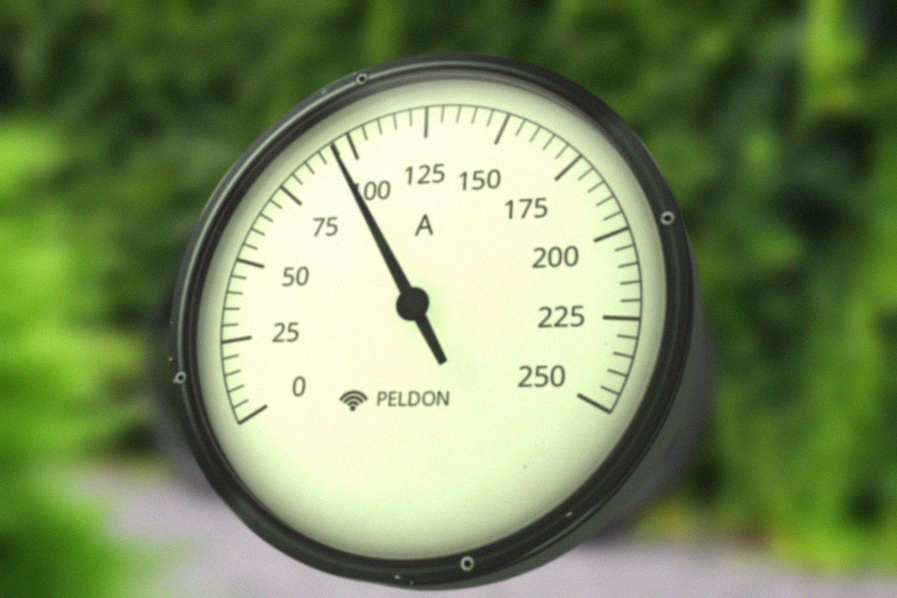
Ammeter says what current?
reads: 95 A
